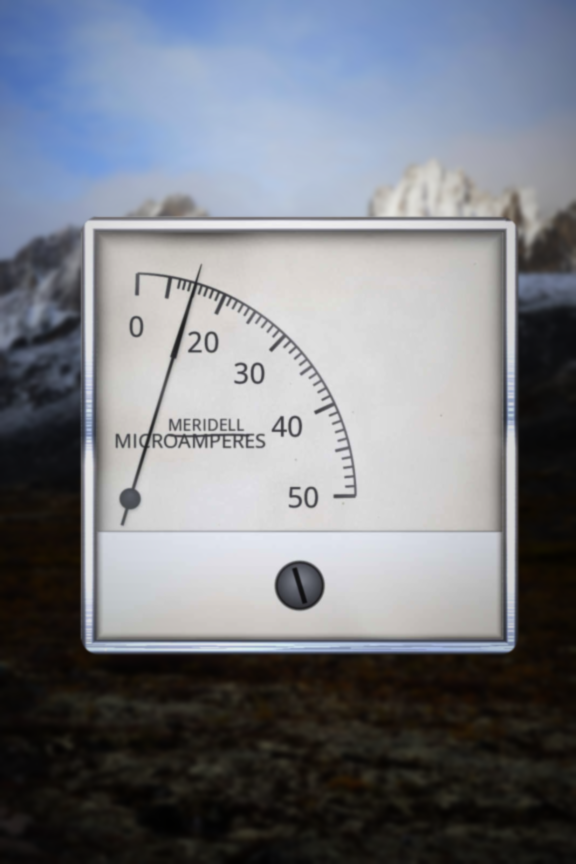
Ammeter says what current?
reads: 15 µA
